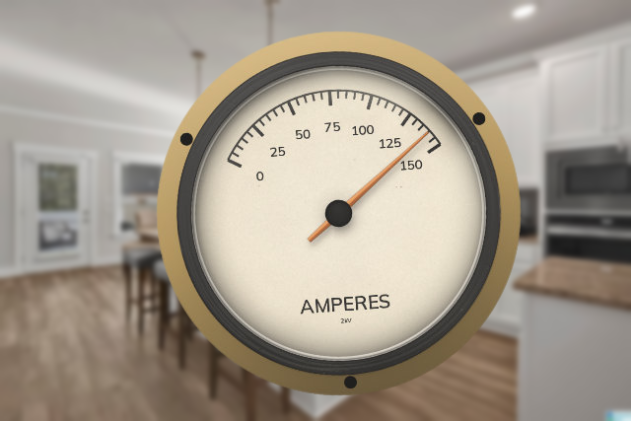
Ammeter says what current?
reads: 140 A
